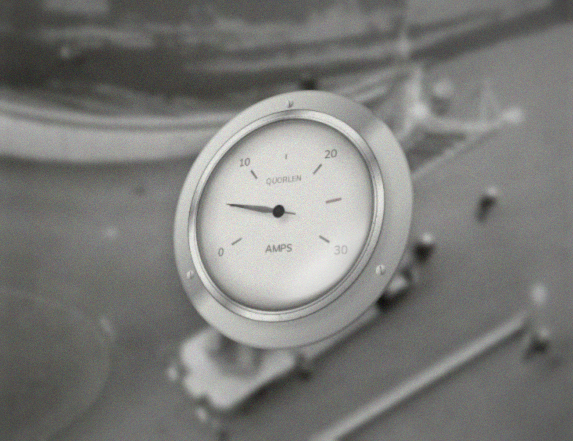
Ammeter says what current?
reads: 5 A
